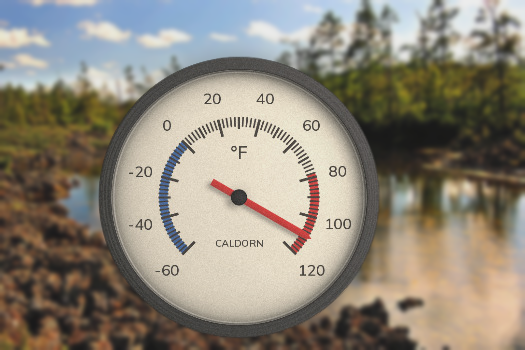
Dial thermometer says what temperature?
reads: 110 °F
